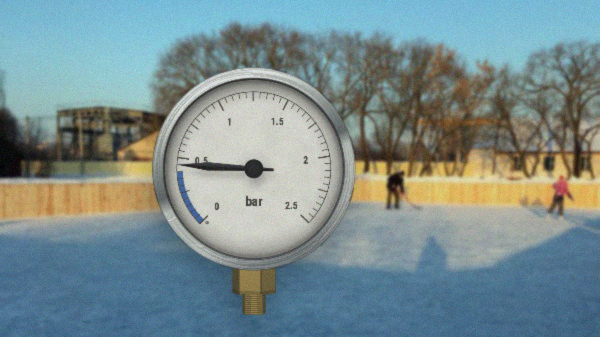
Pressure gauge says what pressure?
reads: 0.45 bar
